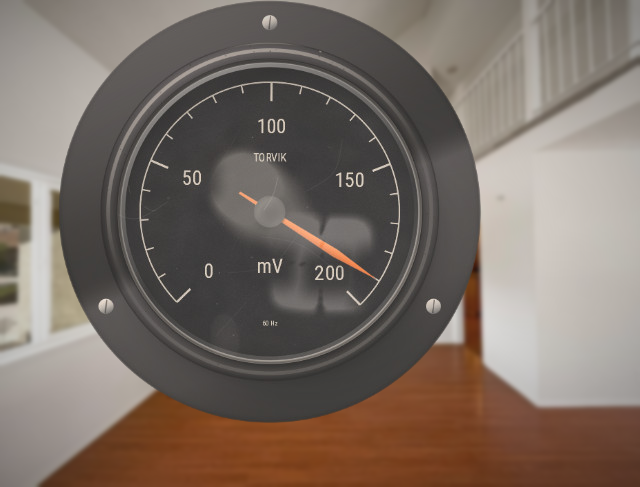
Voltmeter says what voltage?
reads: 190 mV
